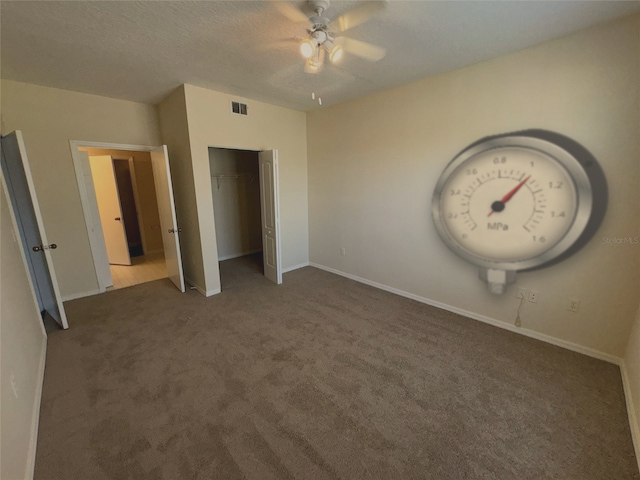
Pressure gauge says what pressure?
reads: 1.05 MPa
